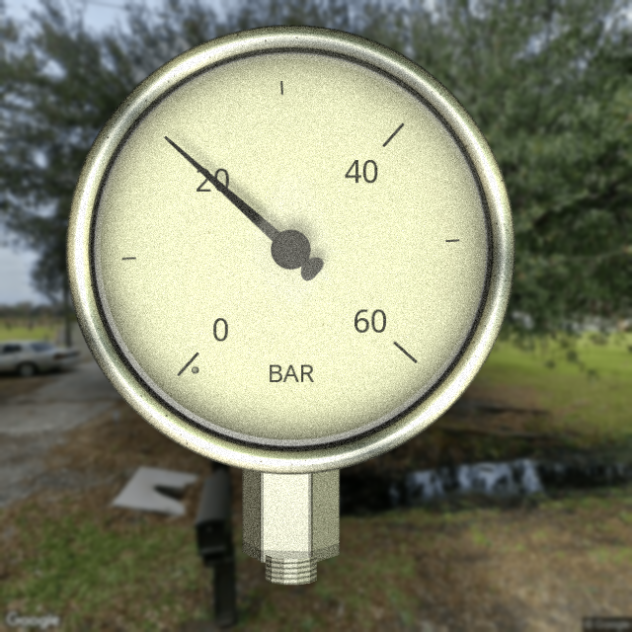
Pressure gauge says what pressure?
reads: 20 bar
